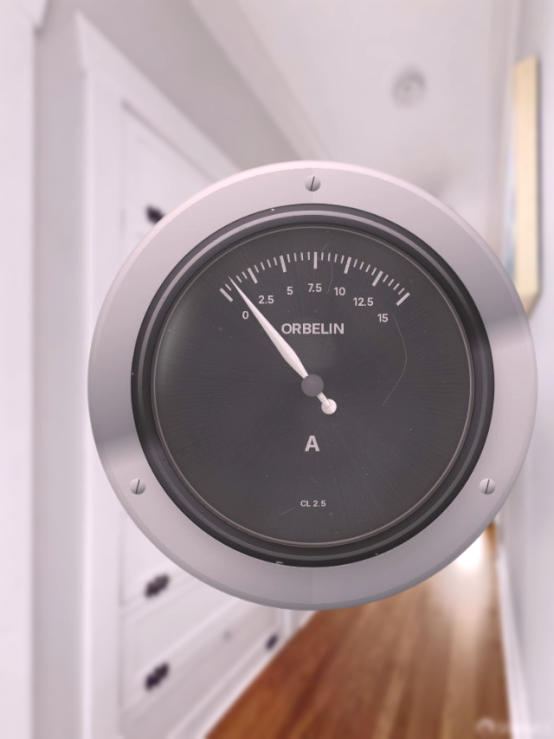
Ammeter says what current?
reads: 1 A
